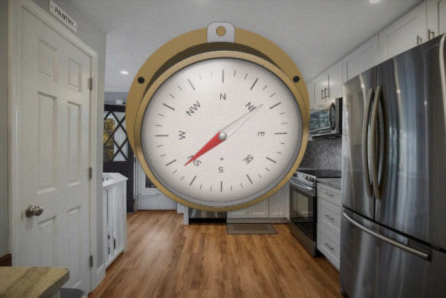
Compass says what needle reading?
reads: 230 °
